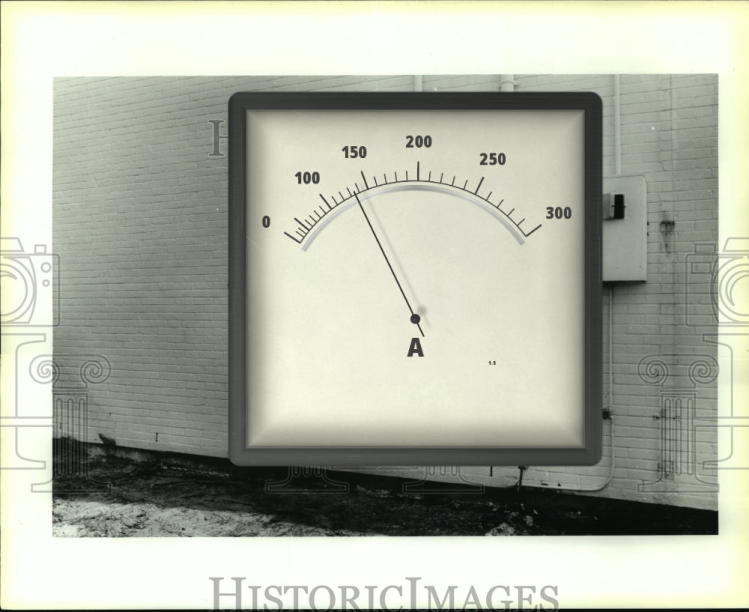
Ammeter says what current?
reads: 135 A
